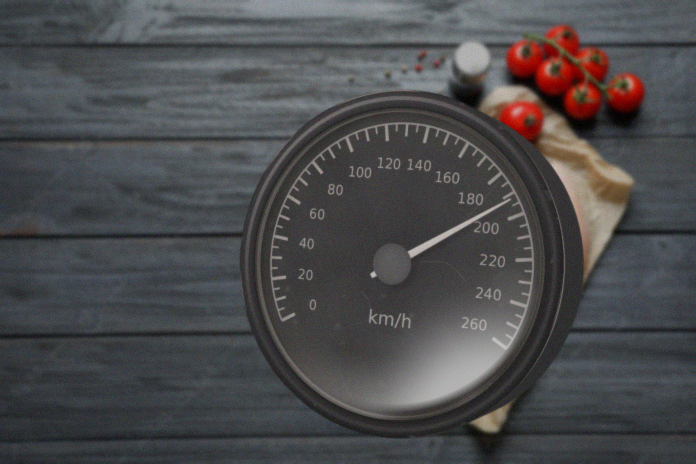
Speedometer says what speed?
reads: 192.5 km/h
